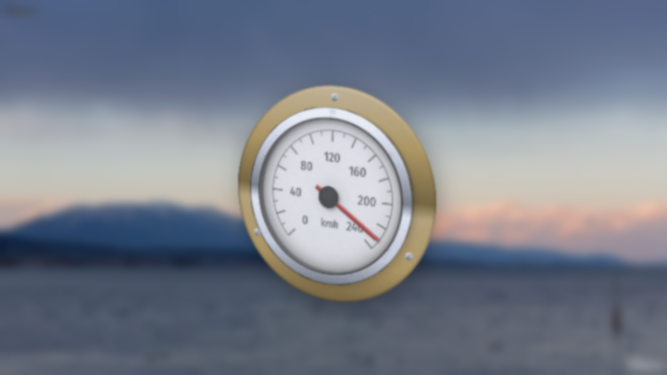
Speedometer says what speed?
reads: 230 km/h
